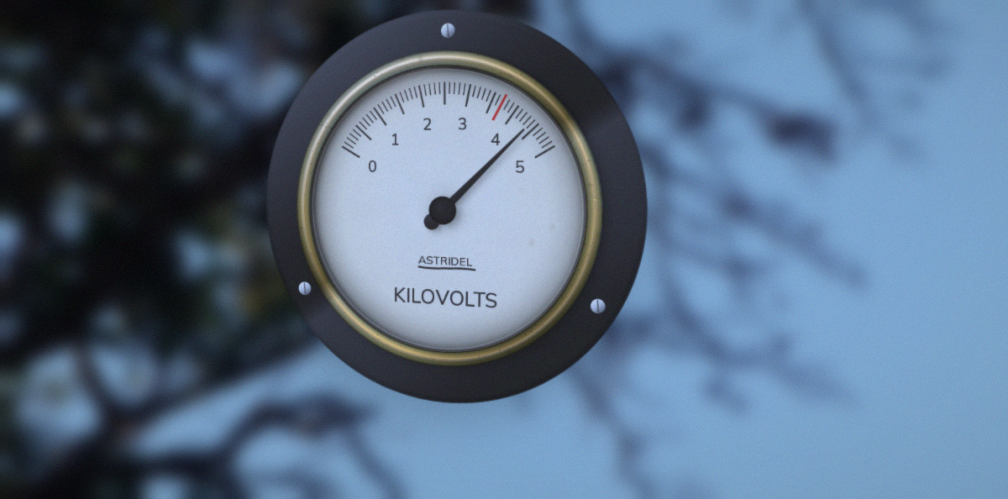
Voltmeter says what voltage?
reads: 4.4 kV
